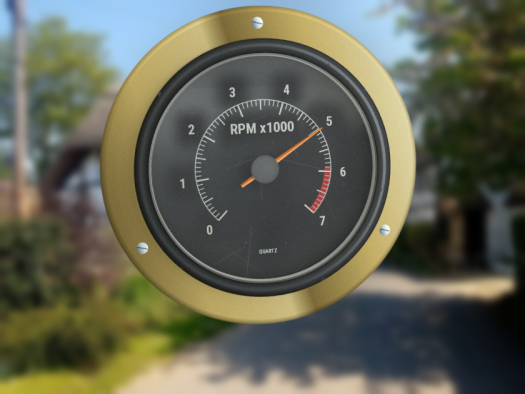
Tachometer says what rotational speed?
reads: 5000 rpm
